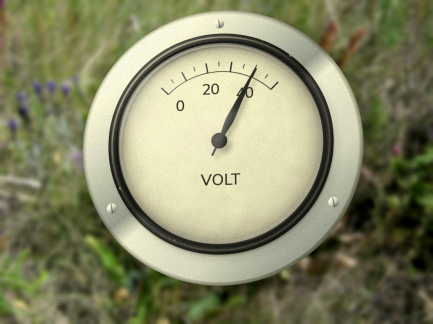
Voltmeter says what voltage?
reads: 40 V
